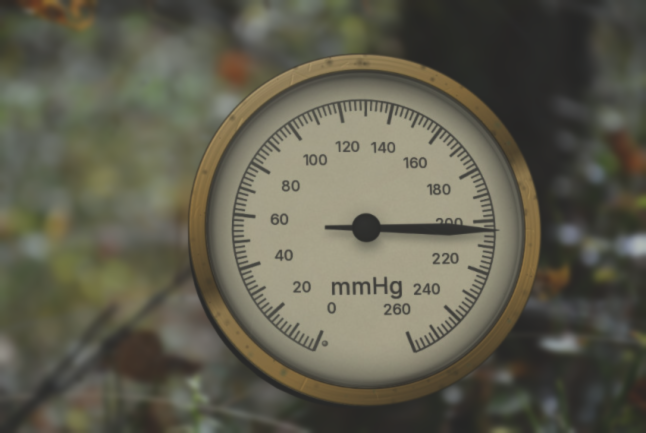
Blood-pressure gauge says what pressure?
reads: 204 mmHg
